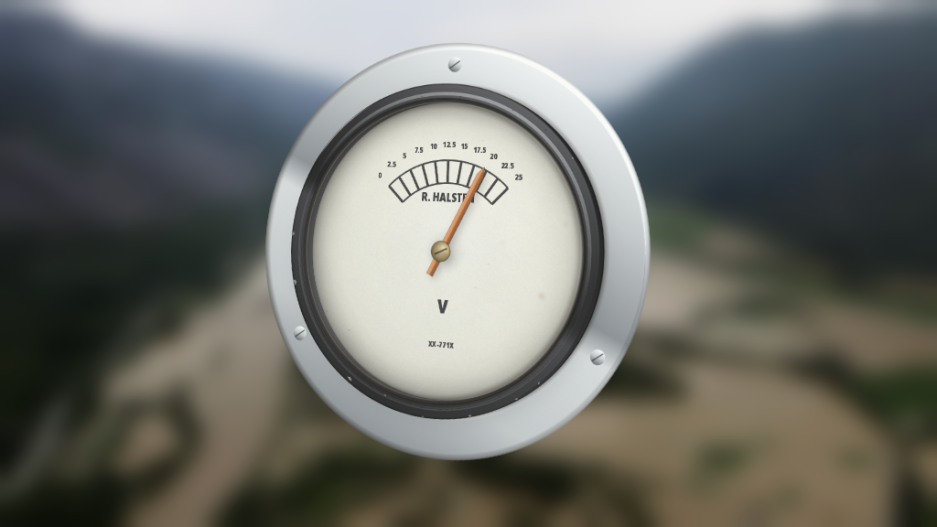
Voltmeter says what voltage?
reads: 20 V
